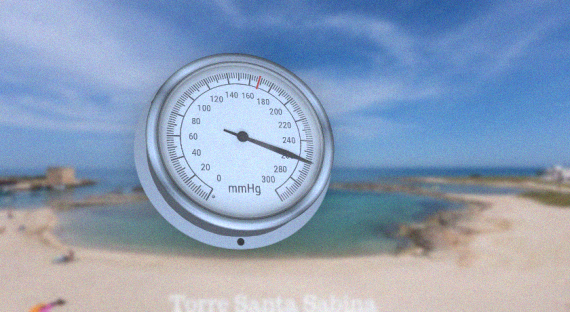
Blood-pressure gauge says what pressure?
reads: 260 mmHg
